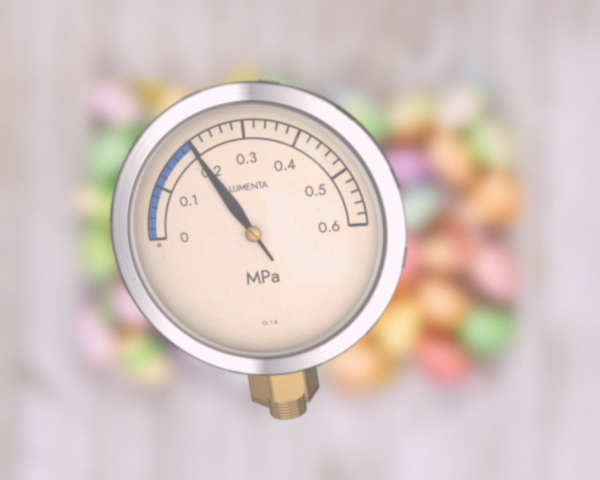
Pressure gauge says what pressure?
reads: 0.2 MPa
